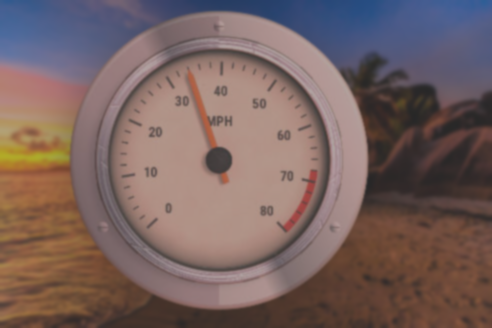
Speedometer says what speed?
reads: 34 mph
